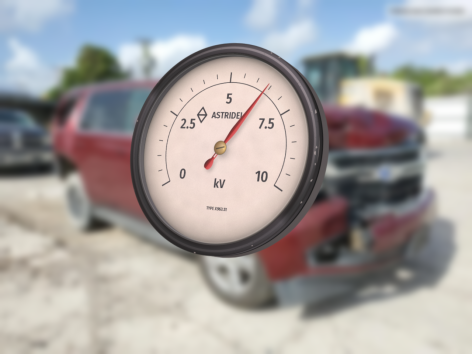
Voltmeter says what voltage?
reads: 6.5 kV
